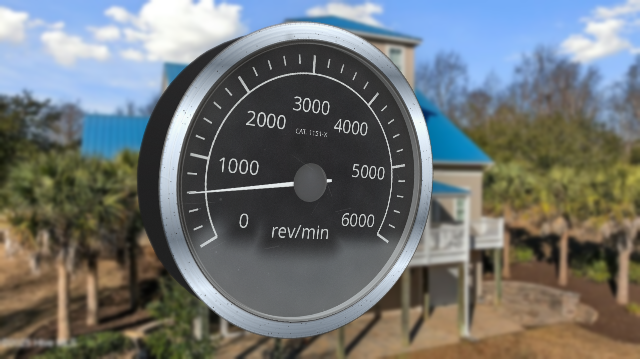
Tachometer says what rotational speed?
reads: 600 rpm
